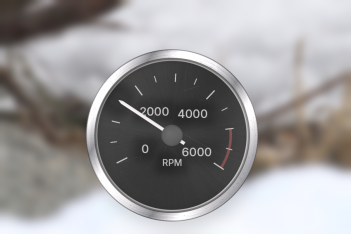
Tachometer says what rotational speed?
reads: 1500 rpm
